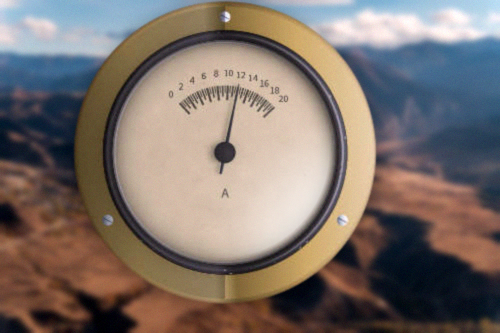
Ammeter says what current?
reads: 12 A
